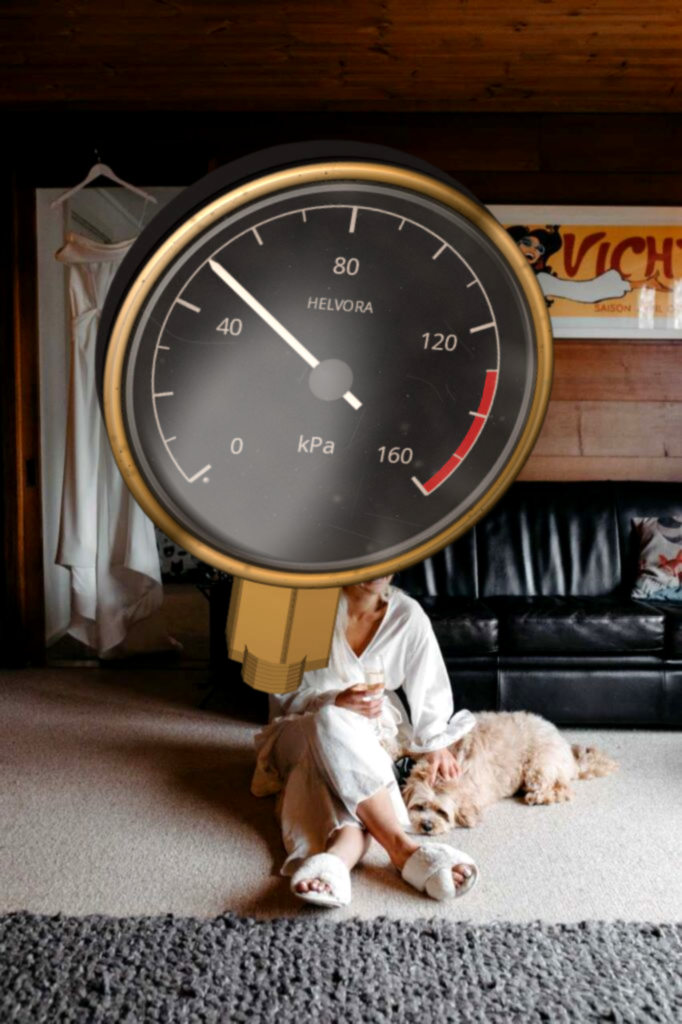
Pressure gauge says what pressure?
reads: 50 kPa
